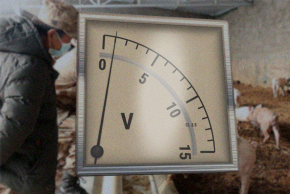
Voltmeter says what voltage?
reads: 1 V
